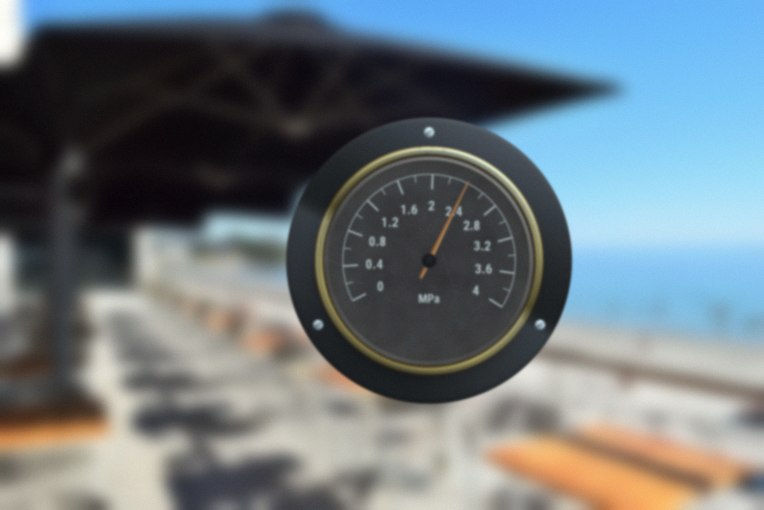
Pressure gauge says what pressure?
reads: 2.4 MPa
